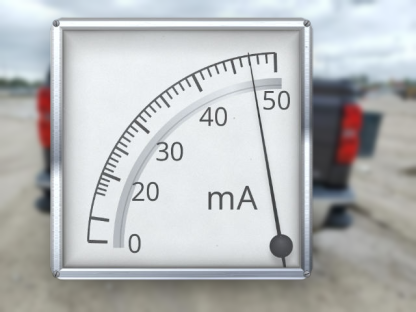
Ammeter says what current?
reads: 47 mA
